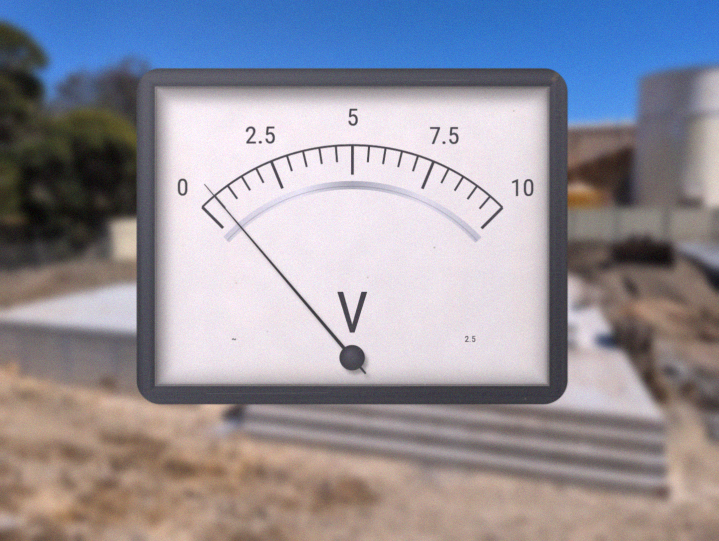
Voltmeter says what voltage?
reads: 0.5 V
